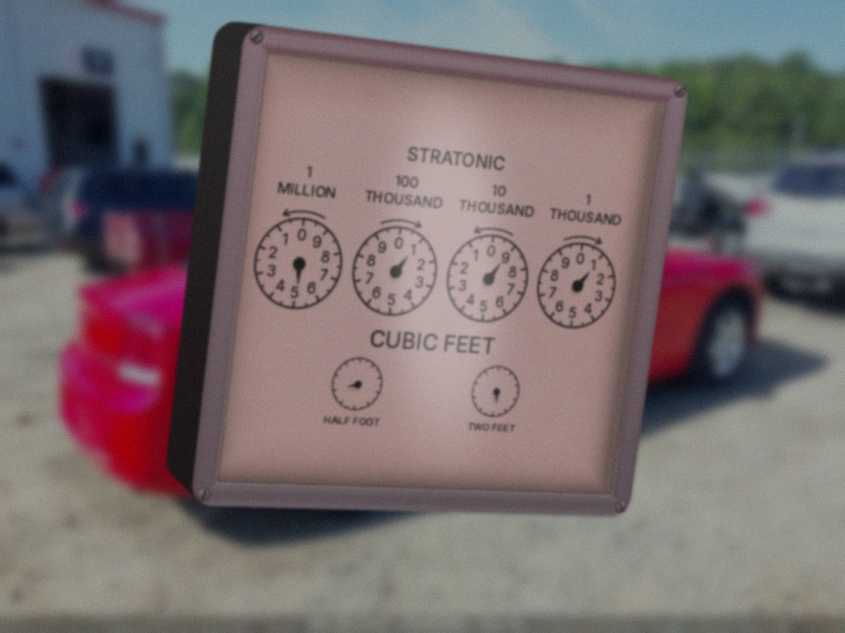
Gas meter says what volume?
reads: 509100 ft³
